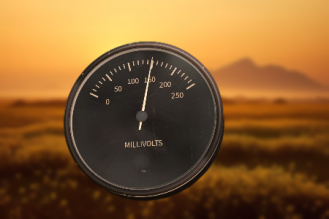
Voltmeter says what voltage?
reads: 150 mV
